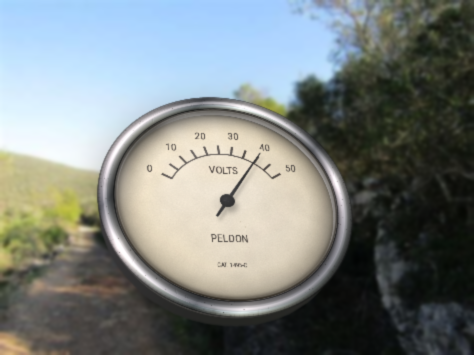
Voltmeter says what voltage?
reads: 40 V
